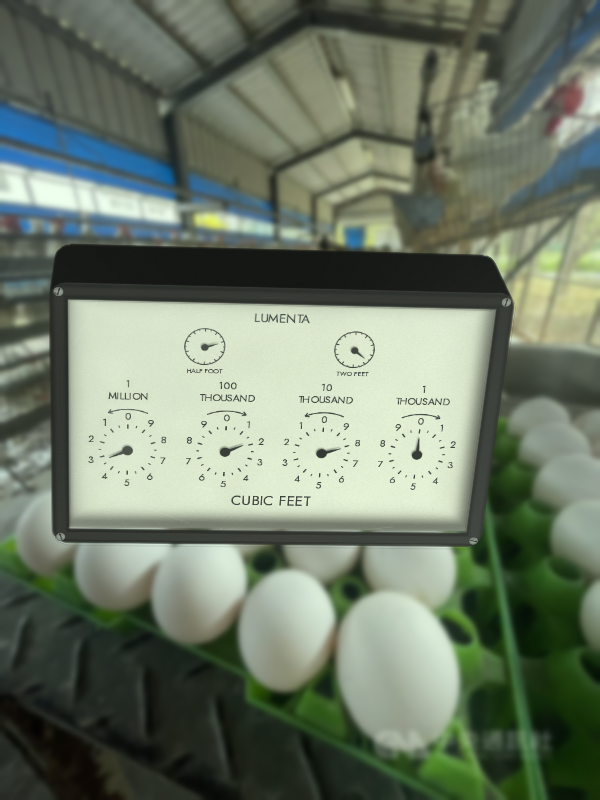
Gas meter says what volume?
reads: 318000 ft³
